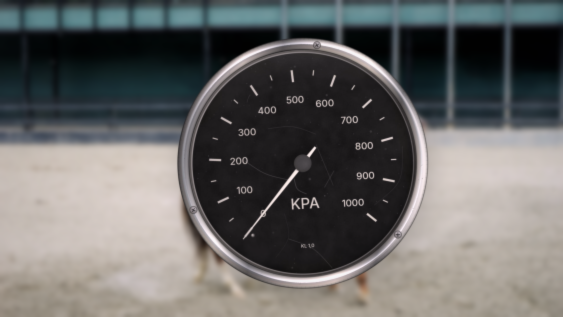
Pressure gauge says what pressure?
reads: 0 kPa
